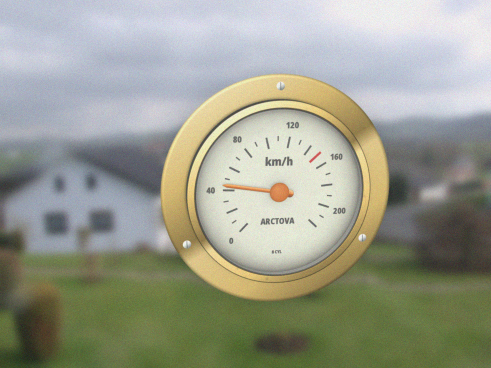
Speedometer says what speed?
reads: 45 km/h
